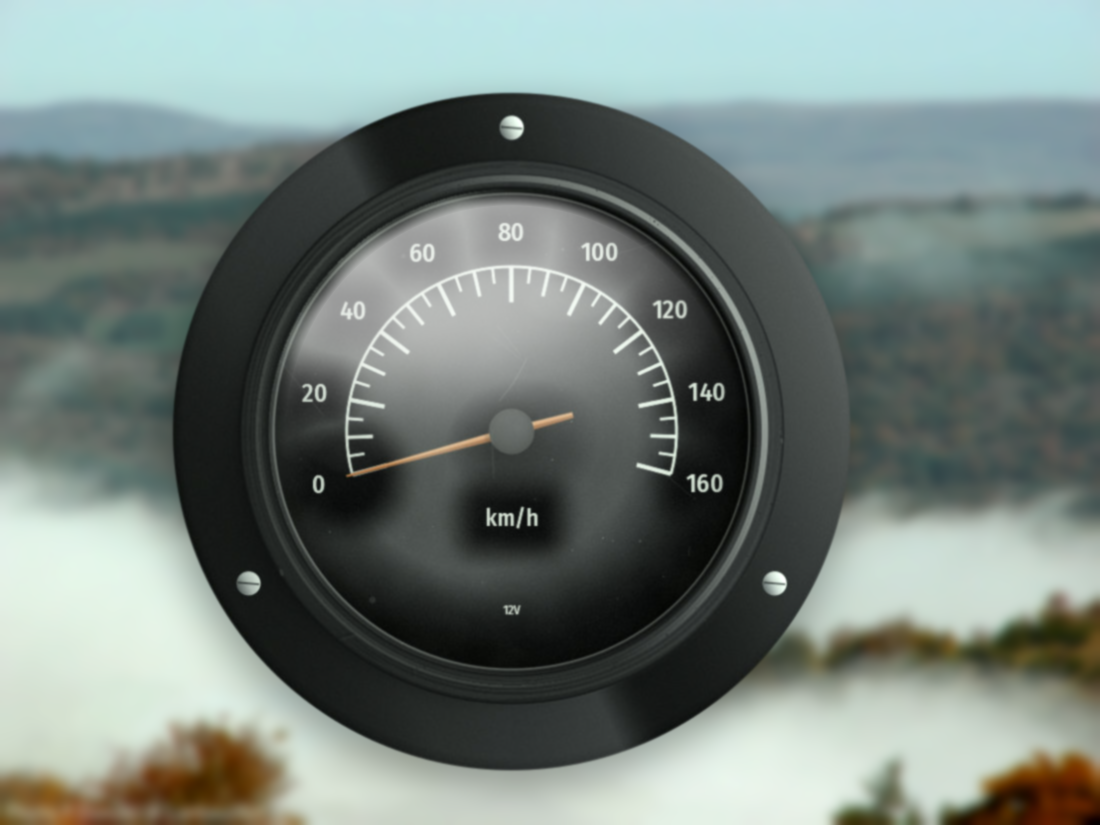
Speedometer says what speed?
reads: 0 km/h
